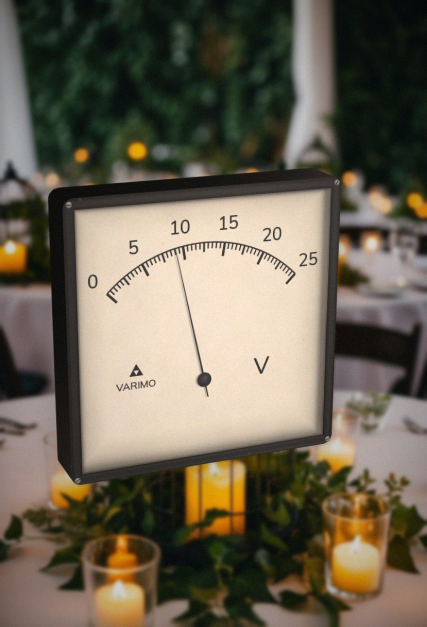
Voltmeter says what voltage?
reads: 9 V
